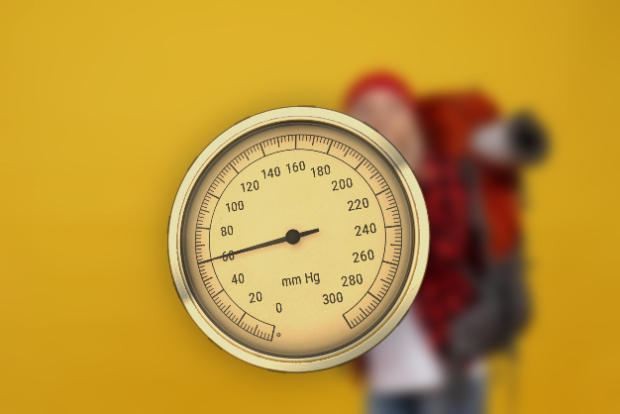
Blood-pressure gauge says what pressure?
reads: 60 mmHg
